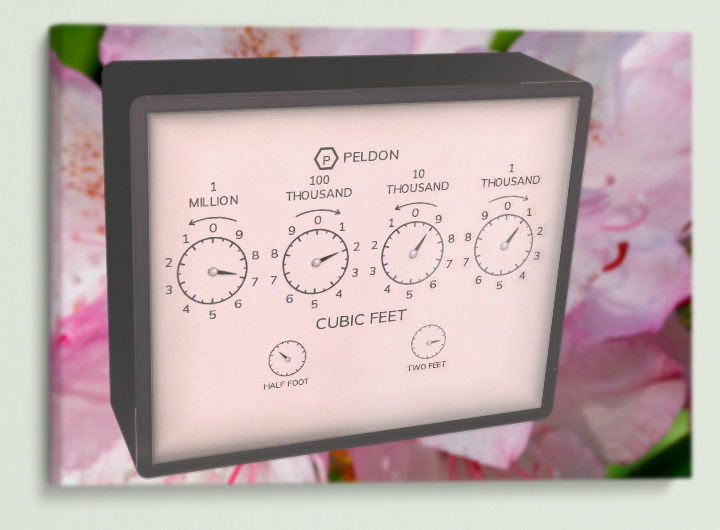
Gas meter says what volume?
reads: 719100 ft³
